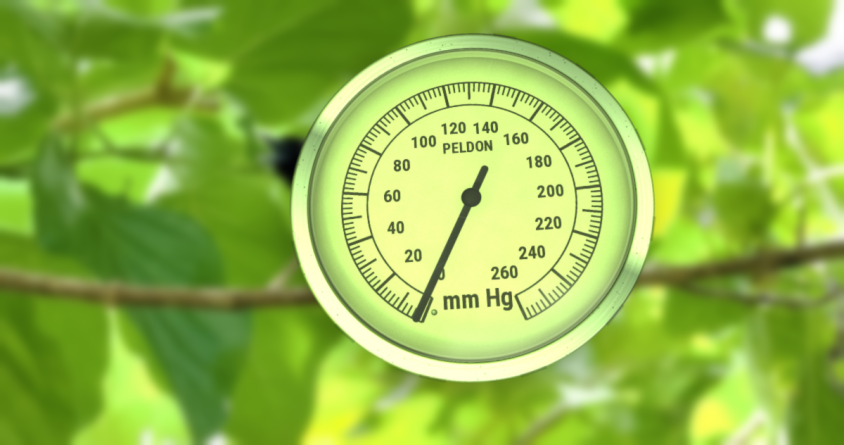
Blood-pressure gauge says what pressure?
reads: 2 mmHg
